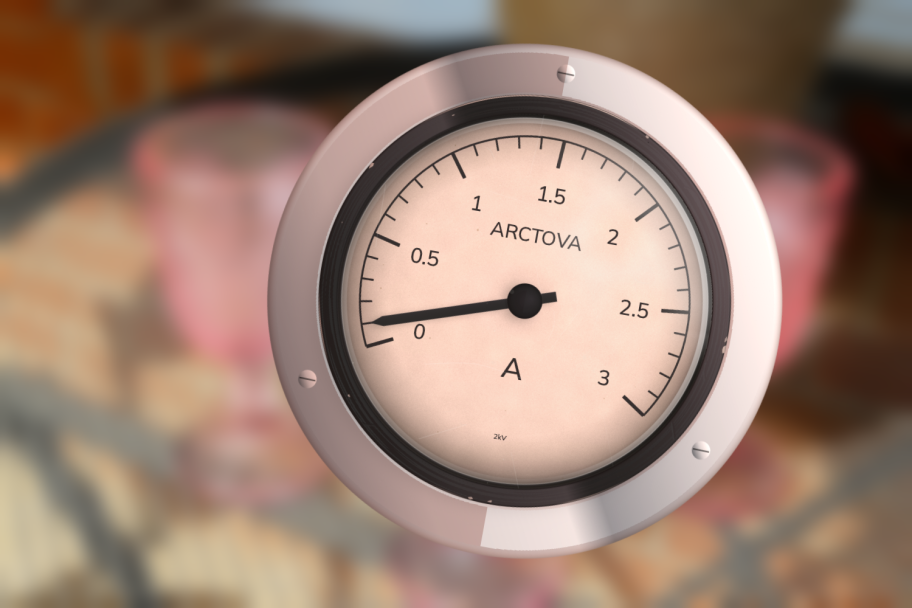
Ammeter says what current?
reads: 0.1 A
